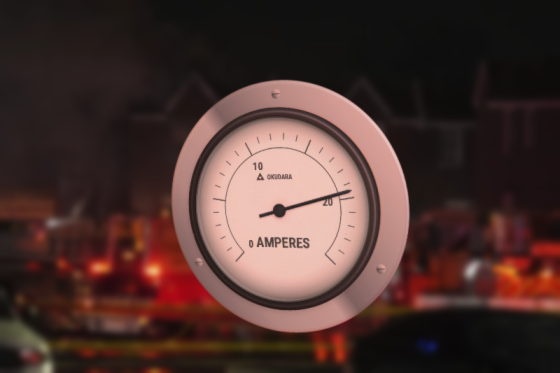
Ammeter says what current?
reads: 19.5 A
